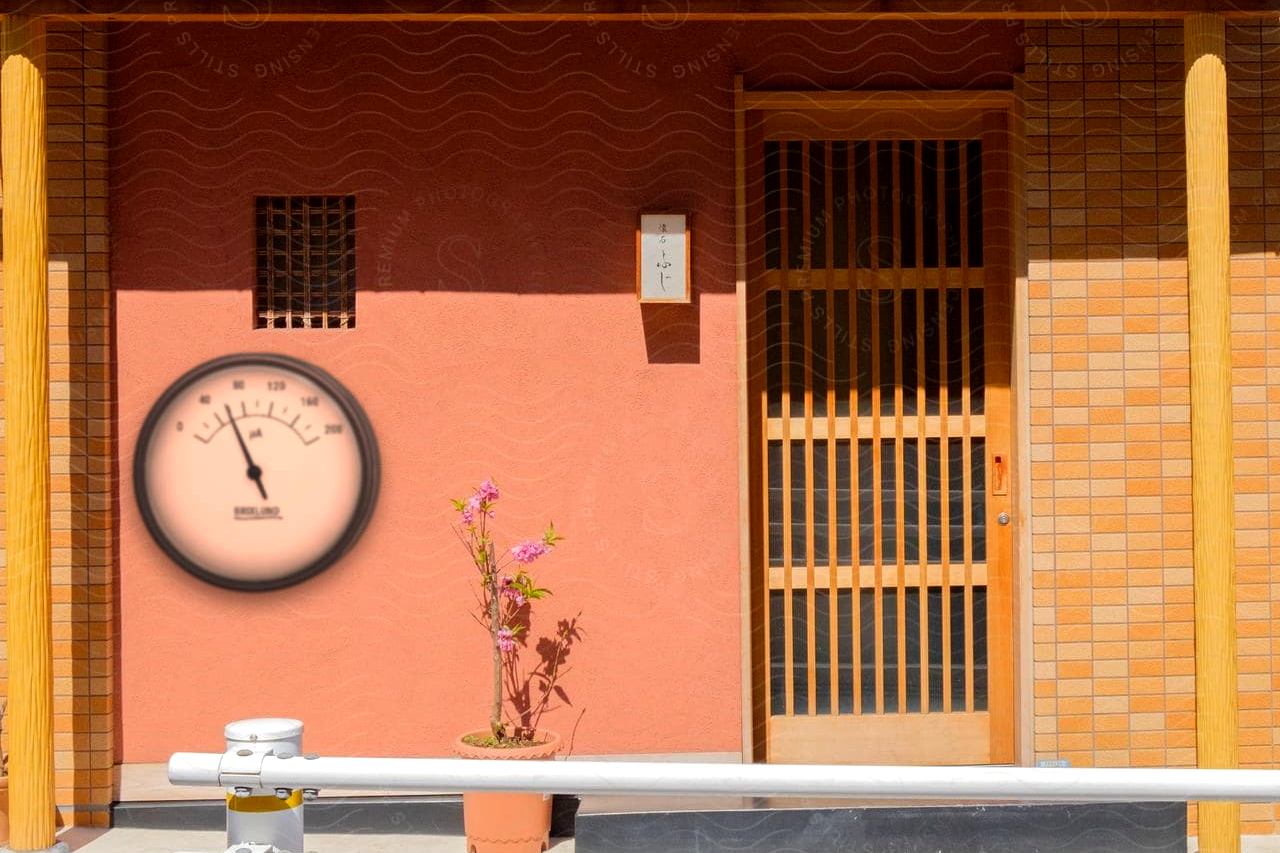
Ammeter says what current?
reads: 60 µA
